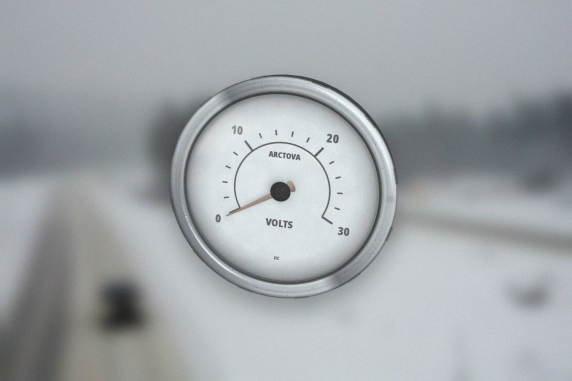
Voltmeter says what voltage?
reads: 0 V
